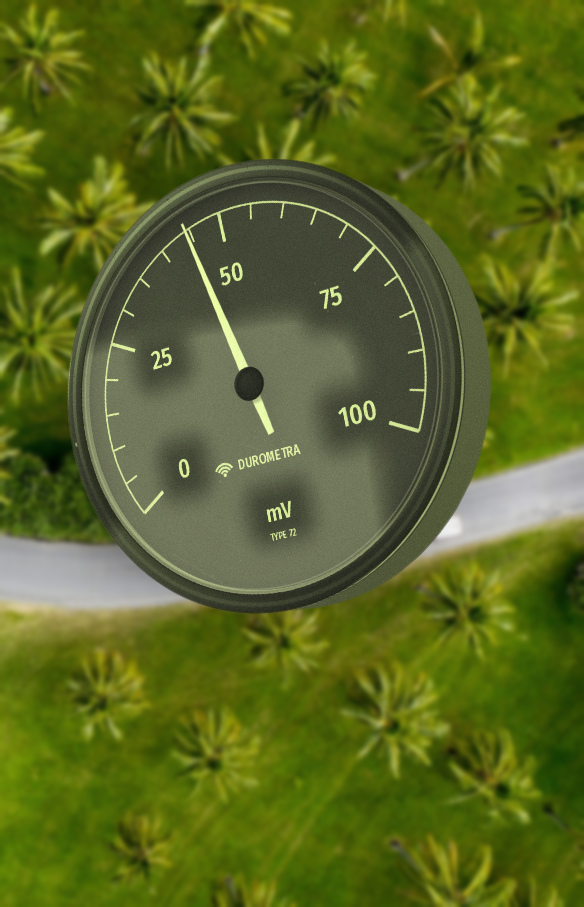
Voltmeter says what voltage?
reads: 45 mV
